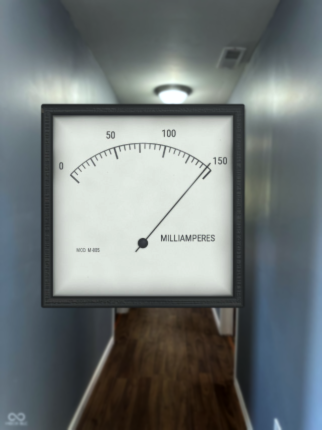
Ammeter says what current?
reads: 145 mA
